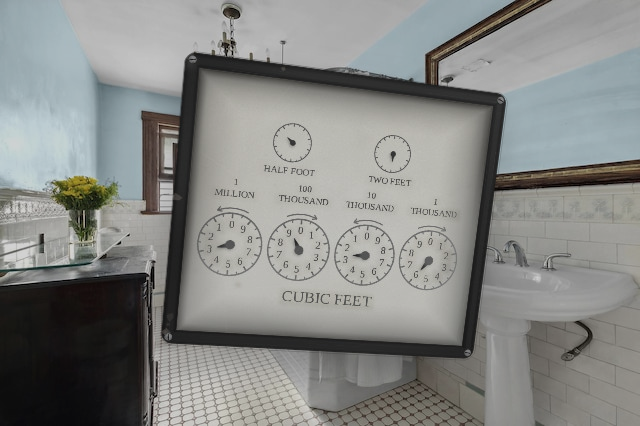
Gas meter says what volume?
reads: 292600 ft³
